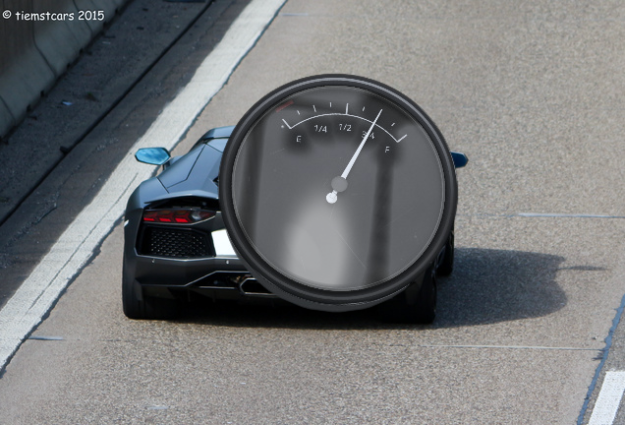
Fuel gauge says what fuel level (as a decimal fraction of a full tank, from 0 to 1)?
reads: 0.75
